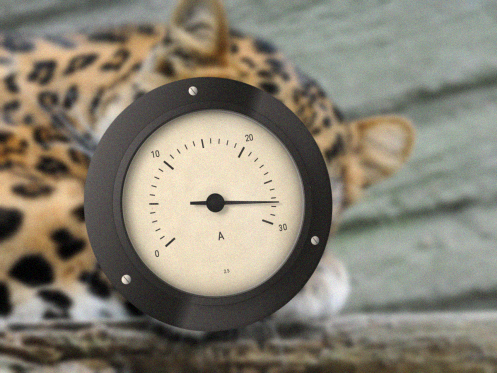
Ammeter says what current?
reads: 27.5 A
